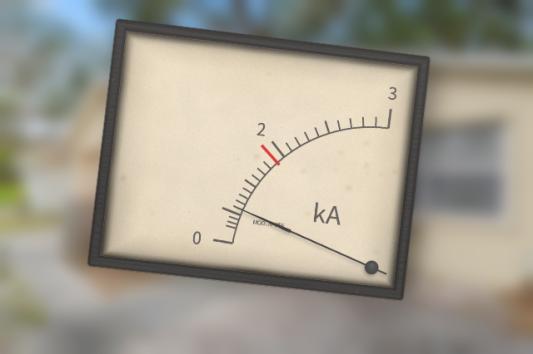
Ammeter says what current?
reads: 1.1 kA
